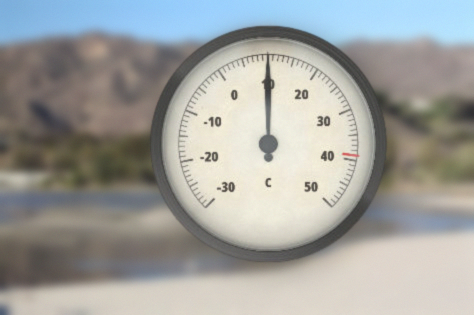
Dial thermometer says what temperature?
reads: 10 °C
